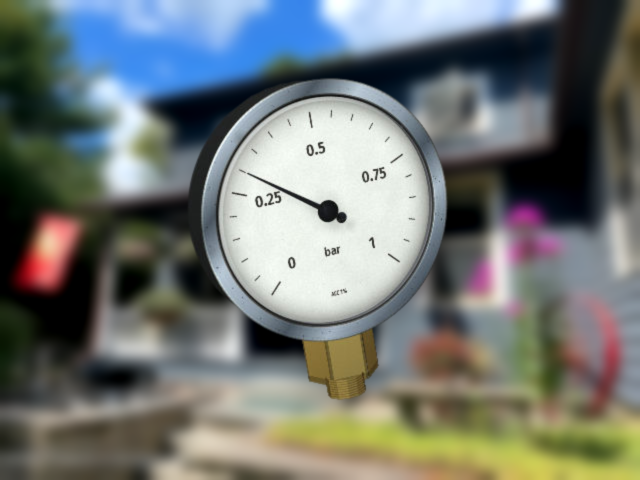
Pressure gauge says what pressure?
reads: 0.3 bar
